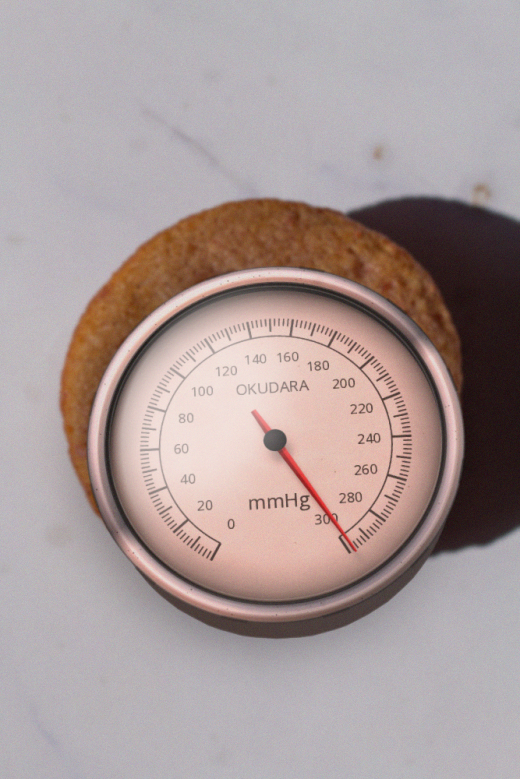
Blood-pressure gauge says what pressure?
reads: 298 mmHg
